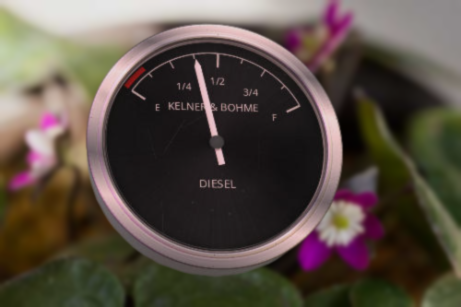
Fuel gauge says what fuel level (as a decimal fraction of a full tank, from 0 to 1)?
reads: 0.375
